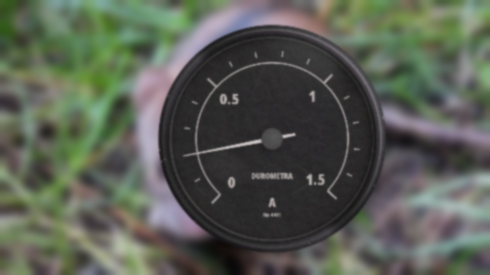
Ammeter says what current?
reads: 0.2 A
